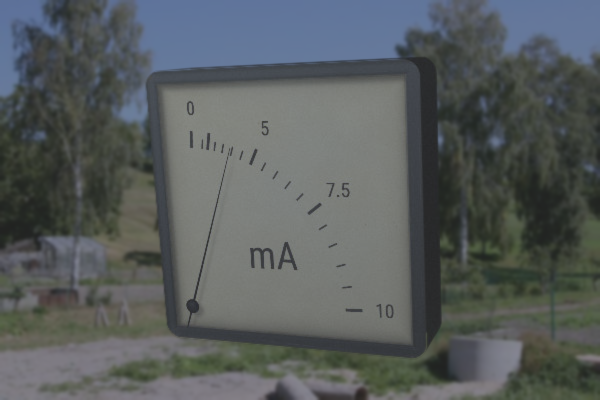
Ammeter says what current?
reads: 4 mA
